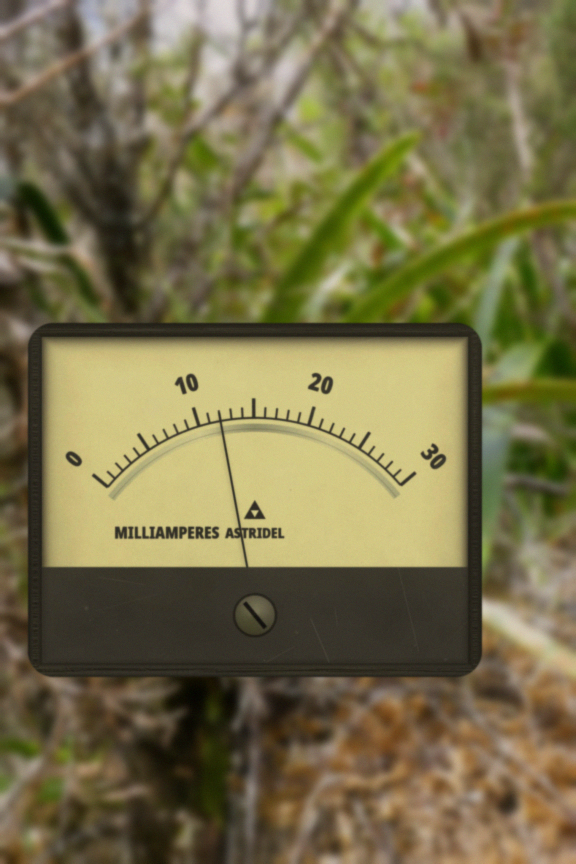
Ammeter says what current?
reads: 12 mA
